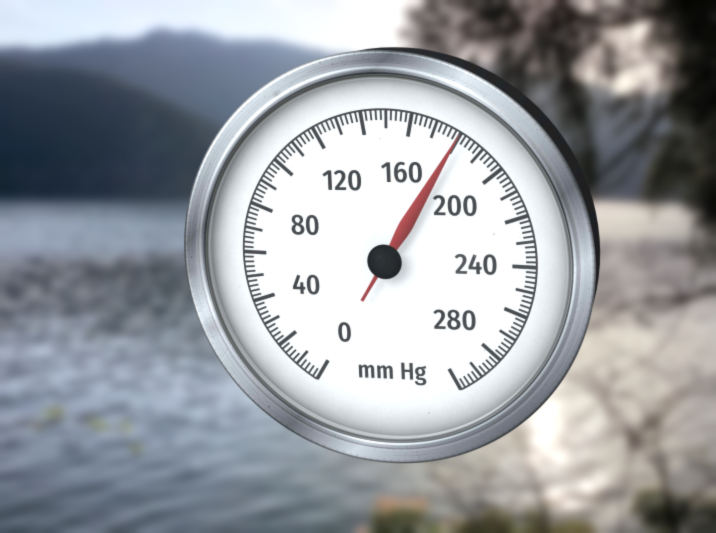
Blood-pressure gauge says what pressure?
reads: 180 mmHg
